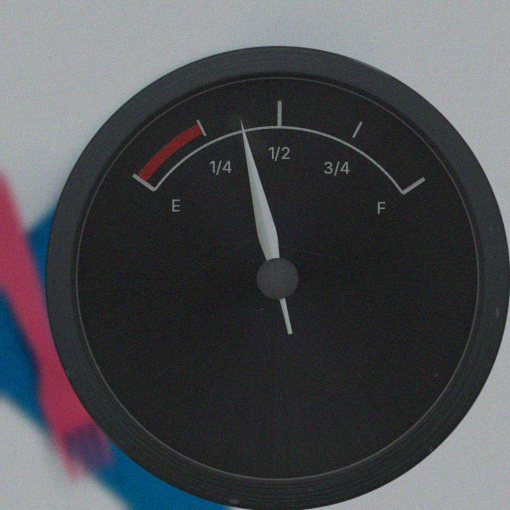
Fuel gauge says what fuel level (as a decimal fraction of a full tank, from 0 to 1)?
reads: 0.375
